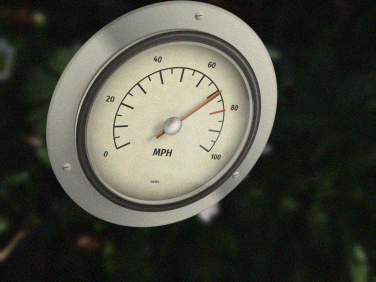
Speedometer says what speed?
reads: 70 mph
